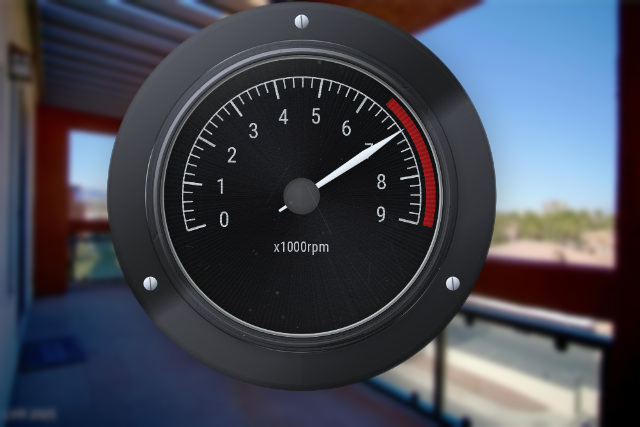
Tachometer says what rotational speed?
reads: 7000 rpm
